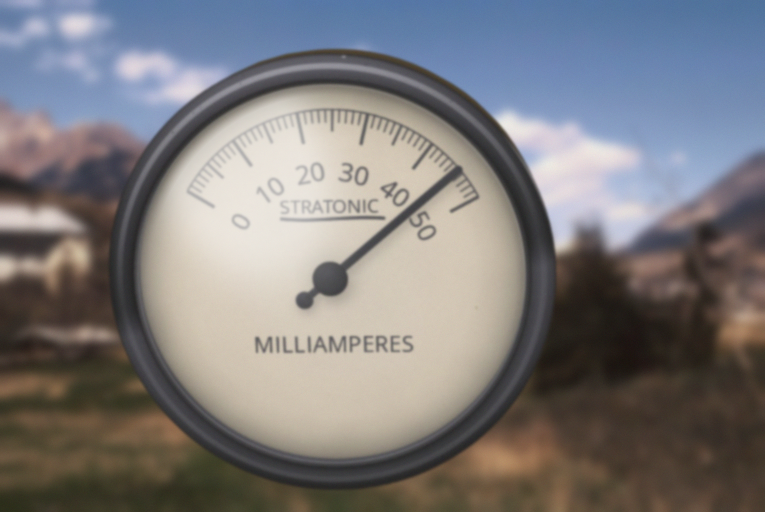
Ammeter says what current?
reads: 45 mA
